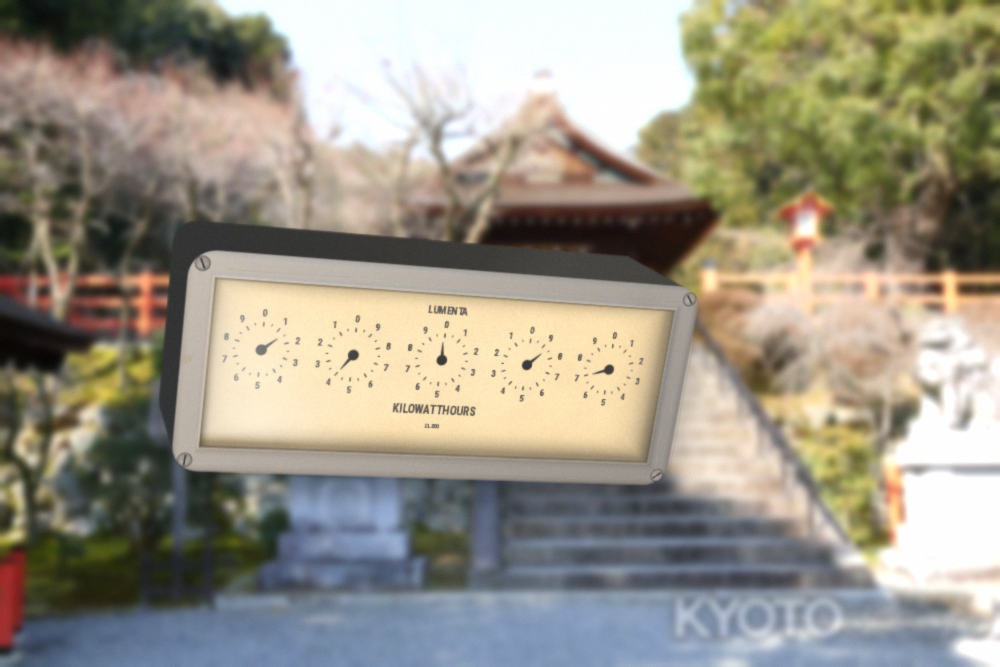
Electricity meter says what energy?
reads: 13987 kWh
